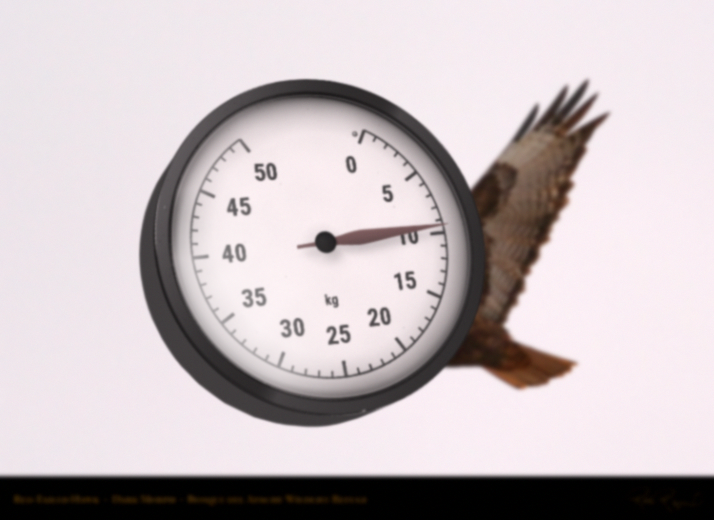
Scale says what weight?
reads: 9.5 kg
